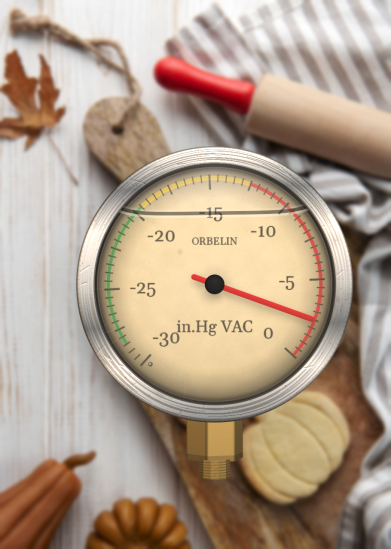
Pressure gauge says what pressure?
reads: -2.5 inHg
